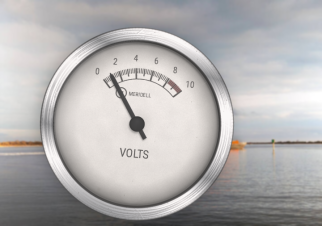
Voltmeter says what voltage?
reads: 1 V
